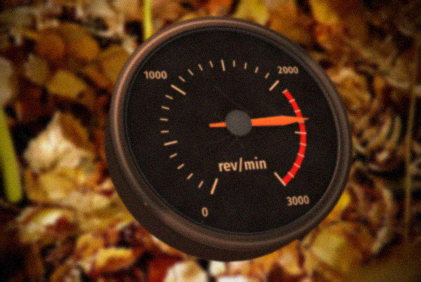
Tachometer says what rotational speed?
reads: 2400 rpm
